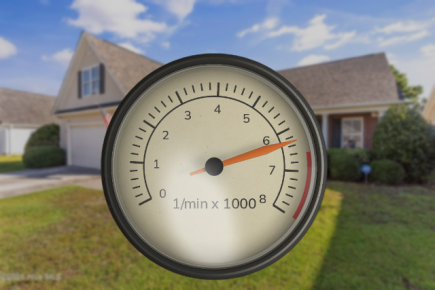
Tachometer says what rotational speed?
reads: 6300 rpm
